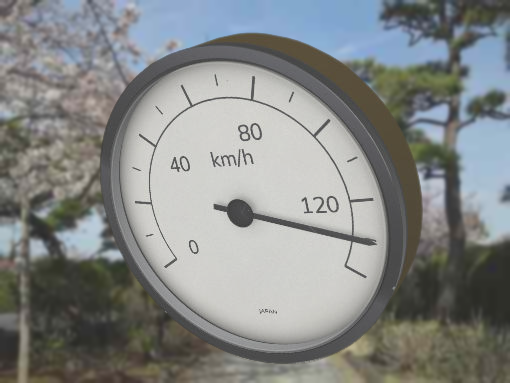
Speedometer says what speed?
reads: 130 km/h
